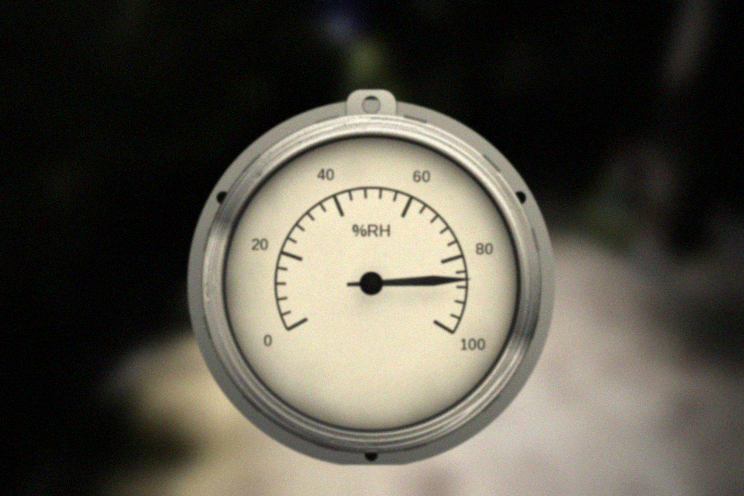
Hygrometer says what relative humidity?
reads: 86 %
